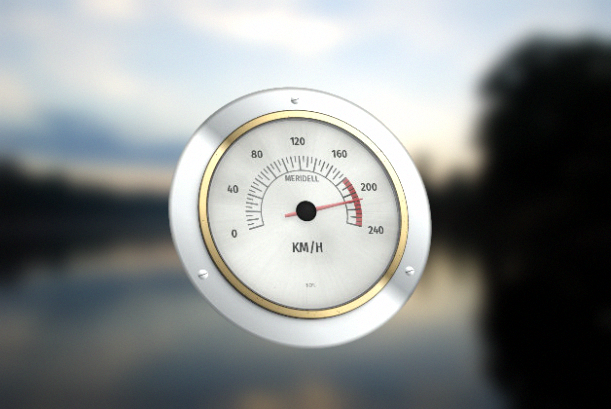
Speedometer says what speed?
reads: 210 km/h
